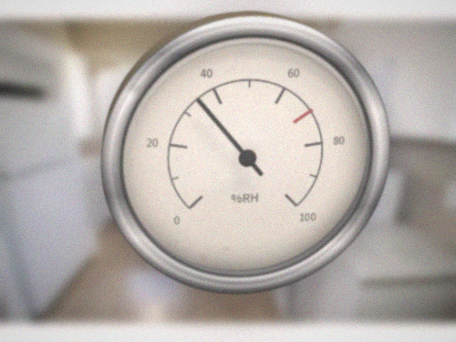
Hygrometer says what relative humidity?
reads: 35 %
